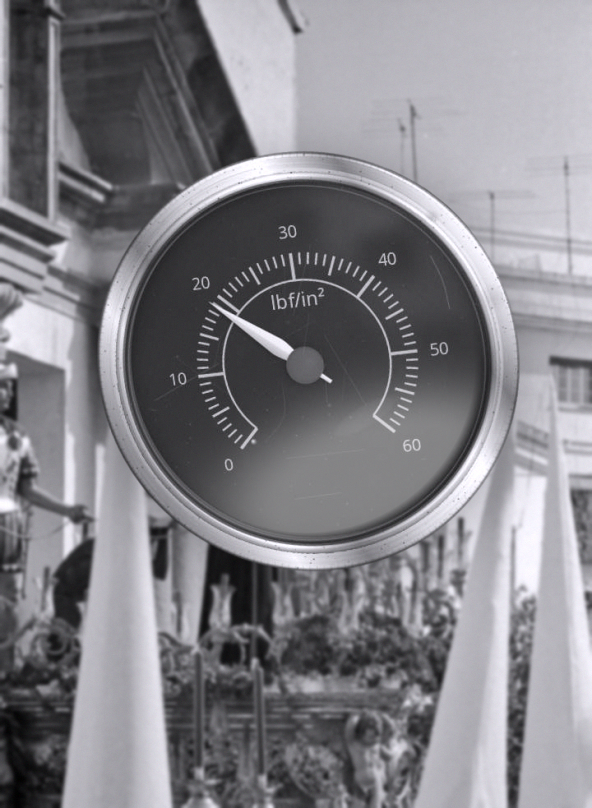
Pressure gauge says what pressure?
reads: 19 psi
